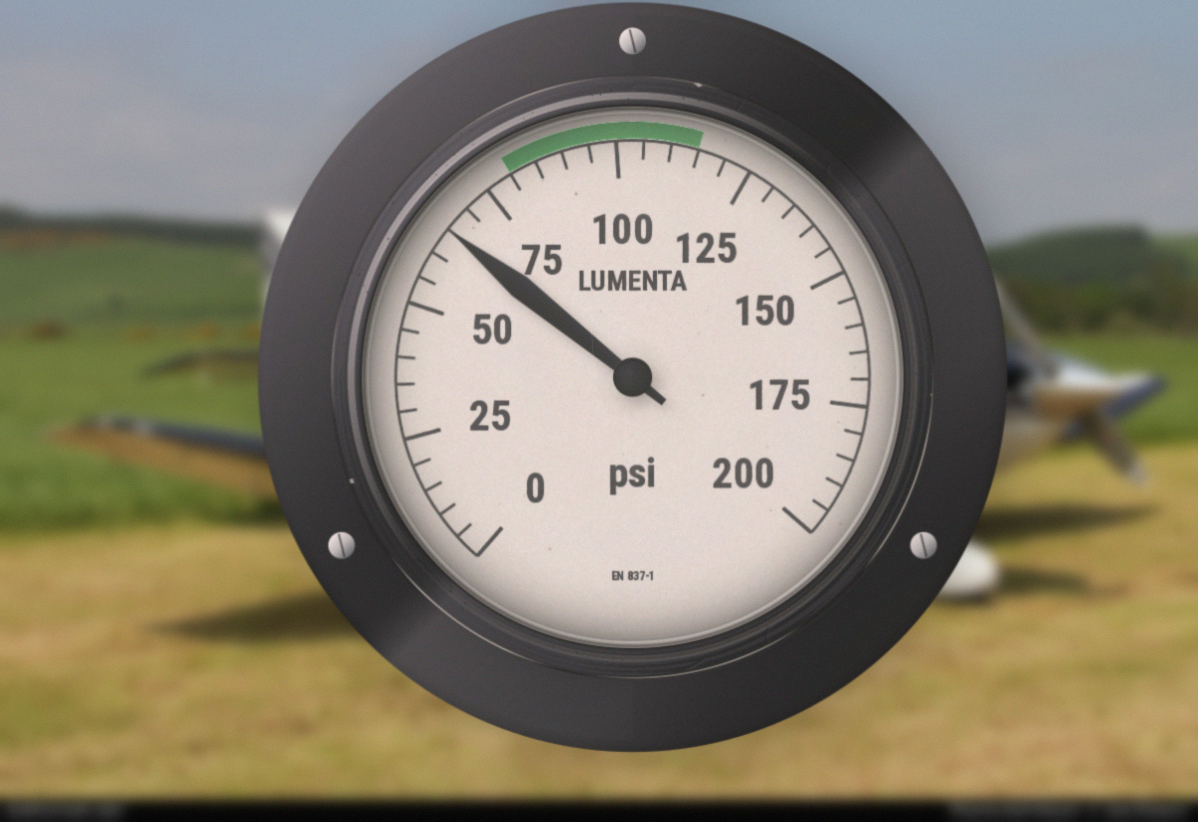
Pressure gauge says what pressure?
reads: 65 psi
